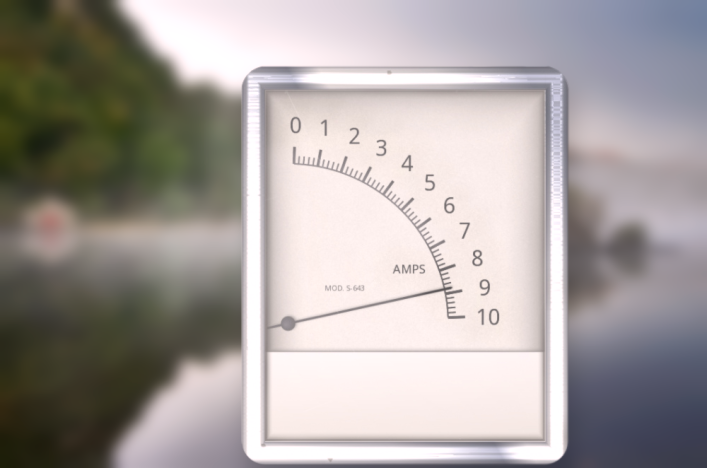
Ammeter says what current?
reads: 8.8 A
